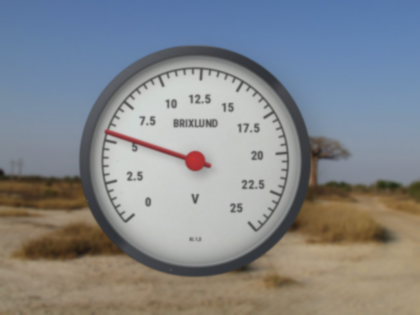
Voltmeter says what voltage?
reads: 5.5 V
